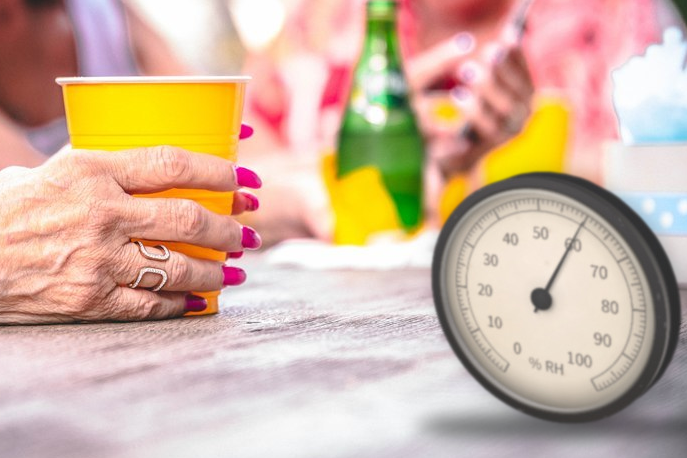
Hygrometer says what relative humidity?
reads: 60 %
